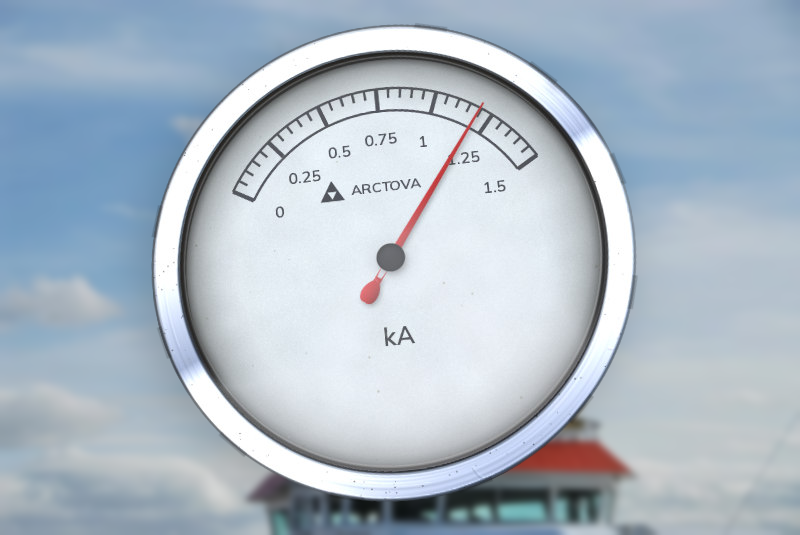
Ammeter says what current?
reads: 1.2 kA
